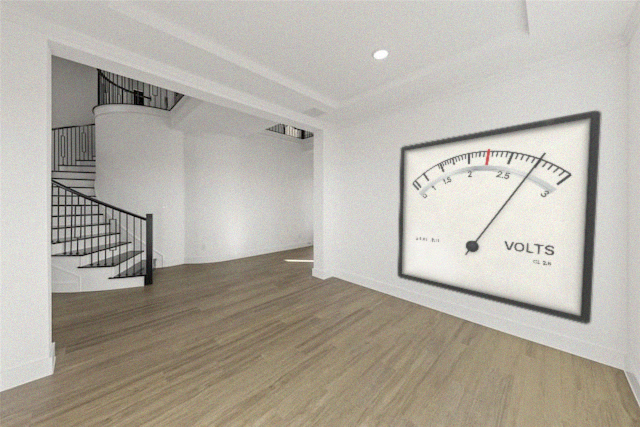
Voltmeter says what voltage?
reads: 2.75 V
